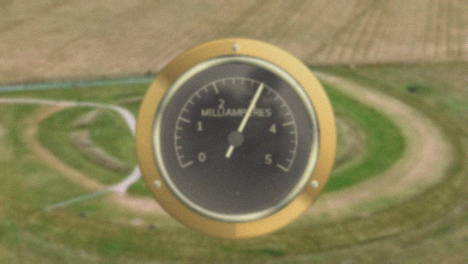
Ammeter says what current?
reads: 3 mA
